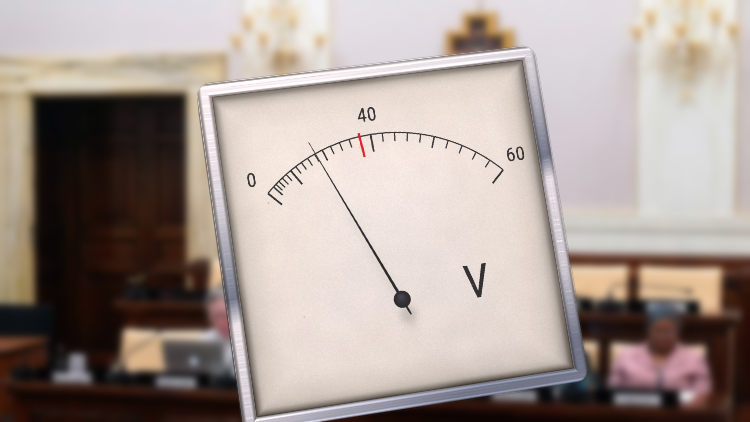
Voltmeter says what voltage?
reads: 28 V
